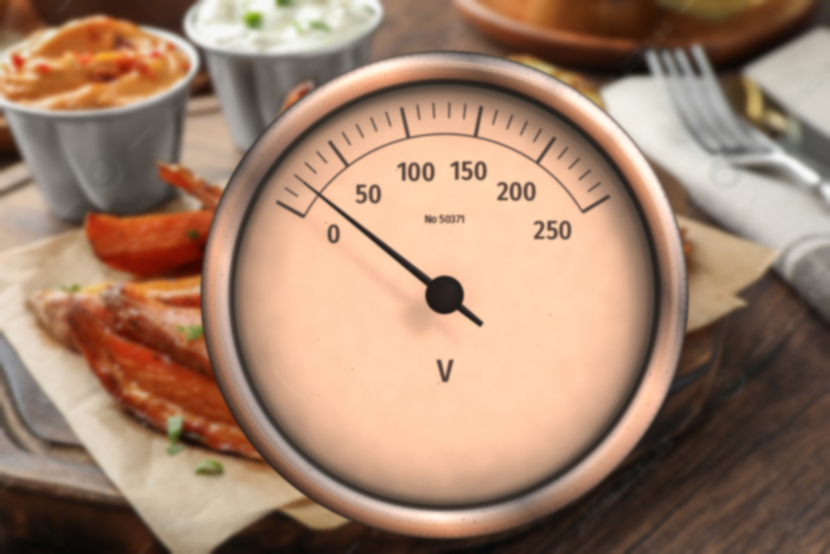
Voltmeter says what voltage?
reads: 20 V
